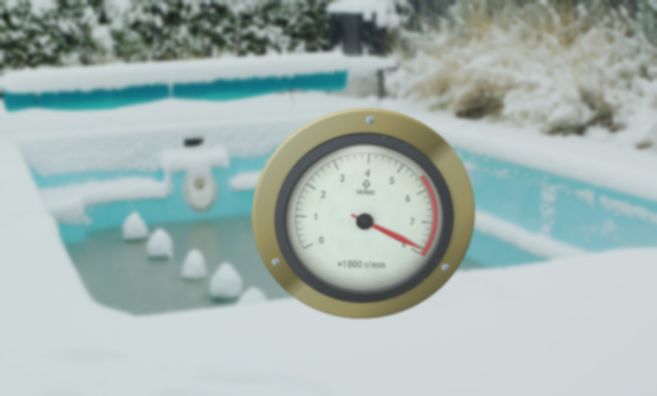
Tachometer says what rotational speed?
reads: 7800 rpm
